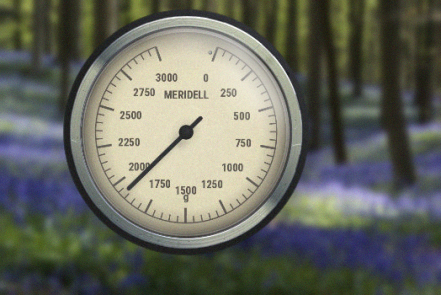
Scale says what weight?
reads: 1925 g
